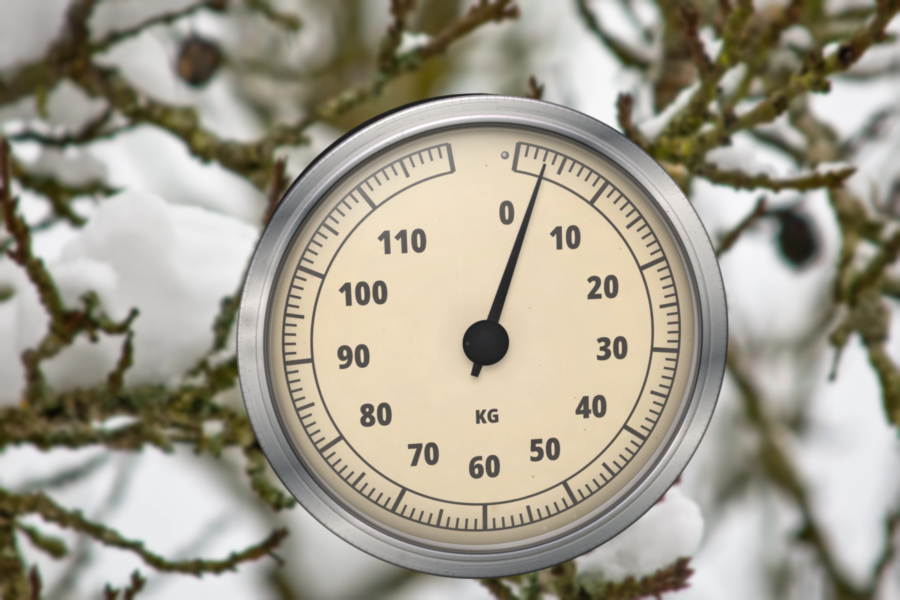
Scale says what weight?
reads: 3 kg
